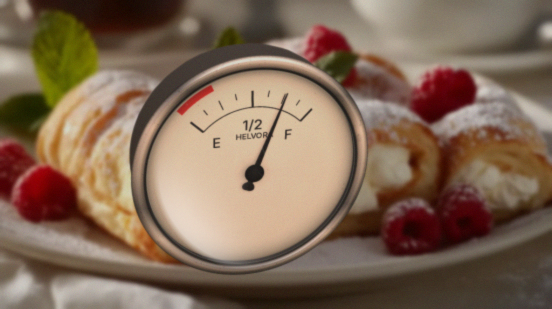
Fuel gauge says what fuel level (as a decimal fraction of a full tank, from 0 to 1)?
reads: 0.75
